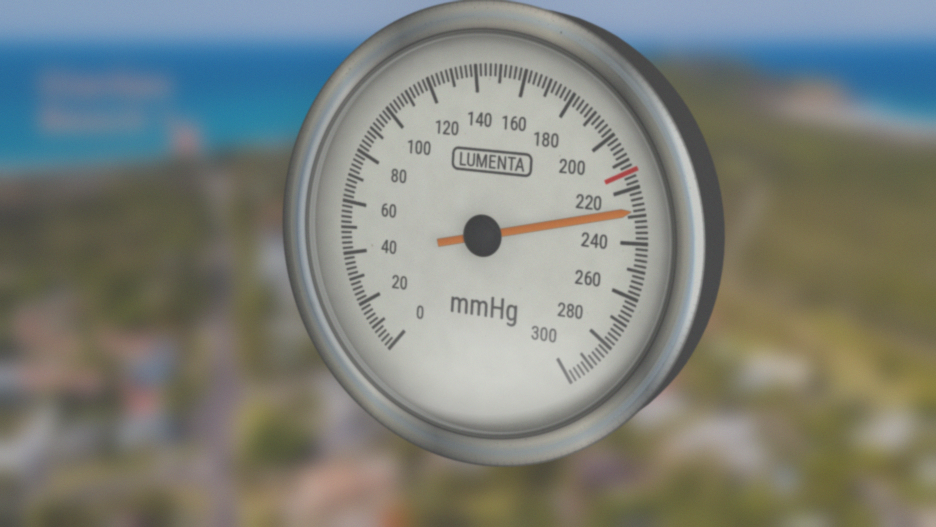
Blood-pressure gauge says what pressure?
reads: 228 mmHg
